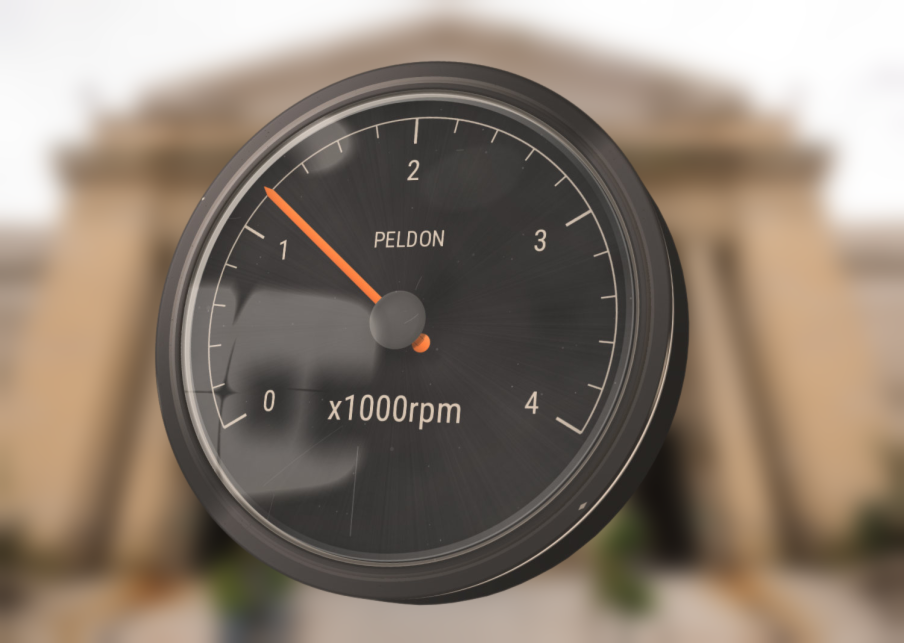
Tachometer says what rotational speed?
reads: 1200 rpm
